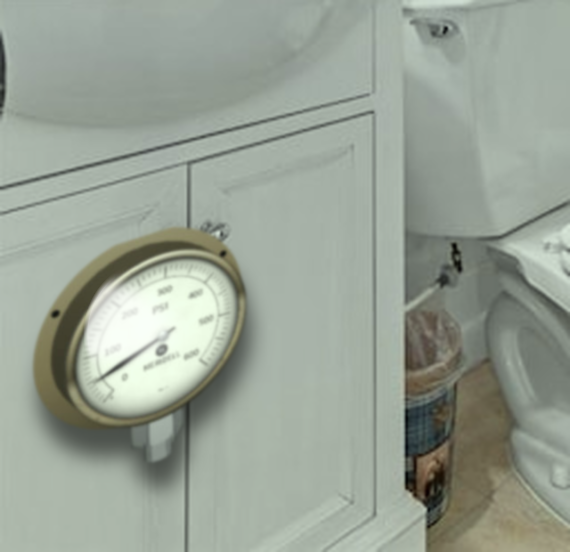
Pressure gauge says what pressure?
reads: 50 psi
